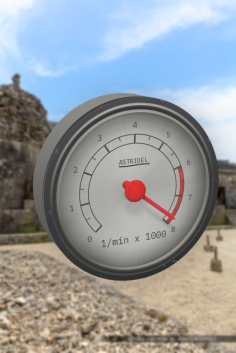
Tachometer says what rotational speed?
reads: 7750 rpm
